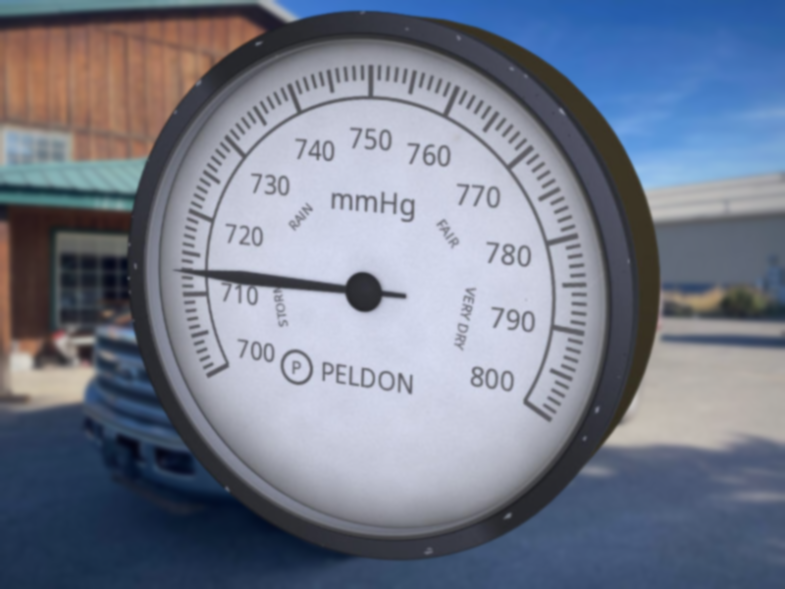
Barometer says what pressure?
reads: 713 mmHg
